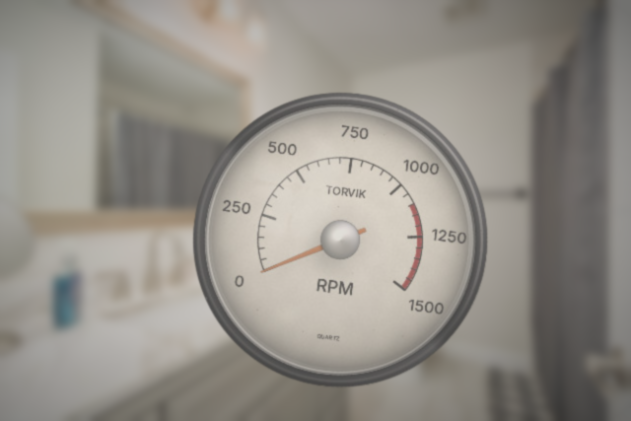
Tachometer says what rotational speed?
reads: 0 rpm
